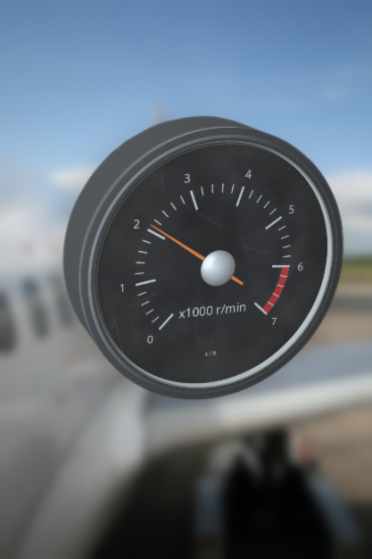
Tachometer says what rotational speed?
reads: 2100 rpm
